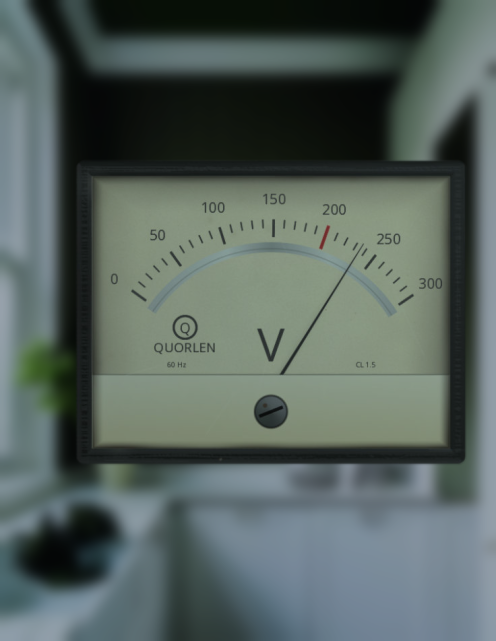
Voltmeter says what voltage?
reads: 235 V
